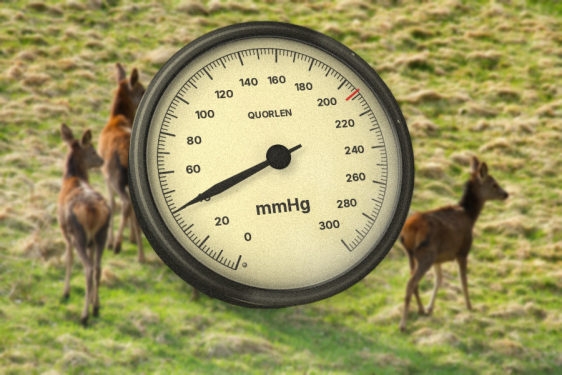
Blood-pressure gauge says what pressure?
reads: 40 mmHg
